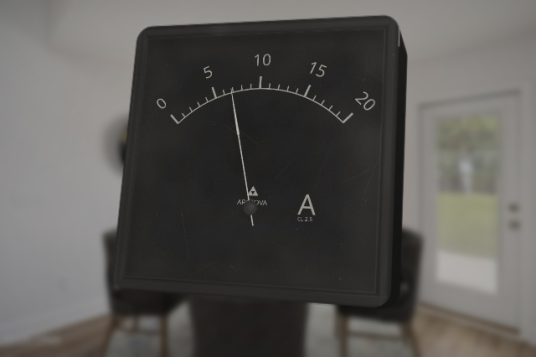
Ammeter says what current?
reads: 7 A
